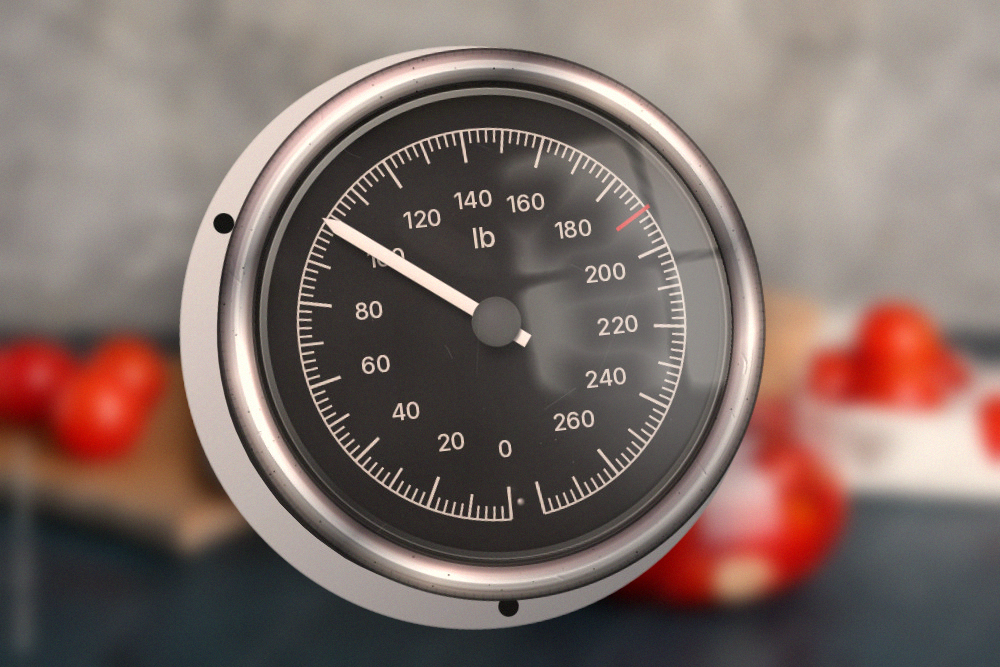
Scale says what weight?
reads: 100 lb
